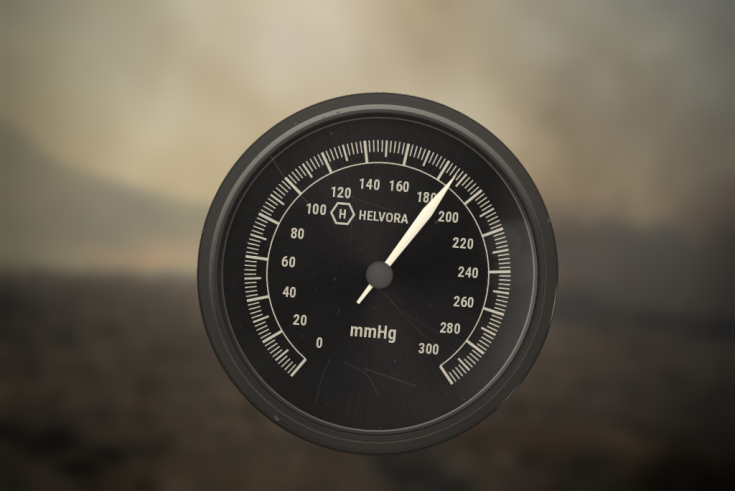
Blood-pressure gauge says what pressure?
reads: 186 mmHg
